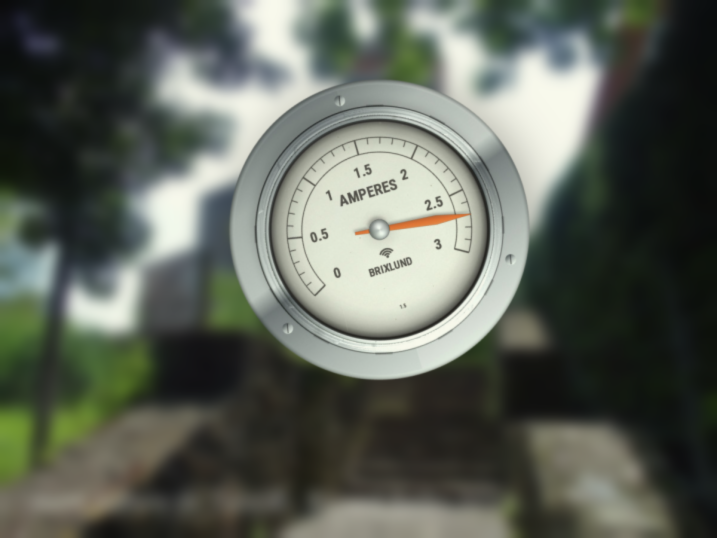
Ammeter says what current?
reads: 2.7 A
